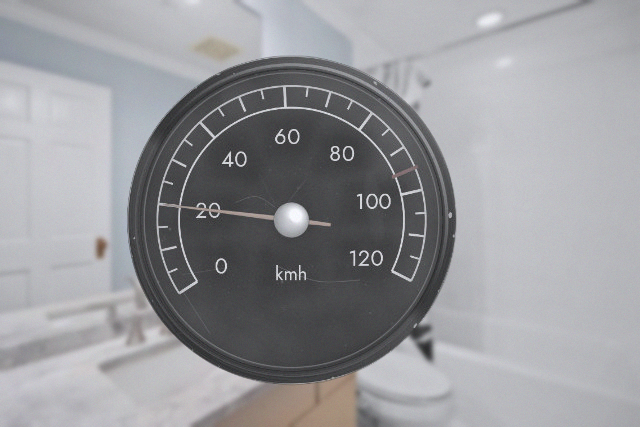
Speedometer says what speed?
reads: 20 km/h
